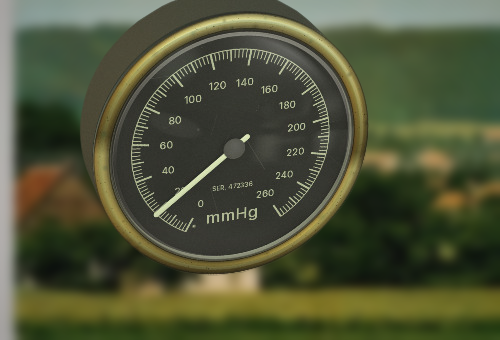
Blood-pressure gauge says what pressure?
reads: 20 mmHg
